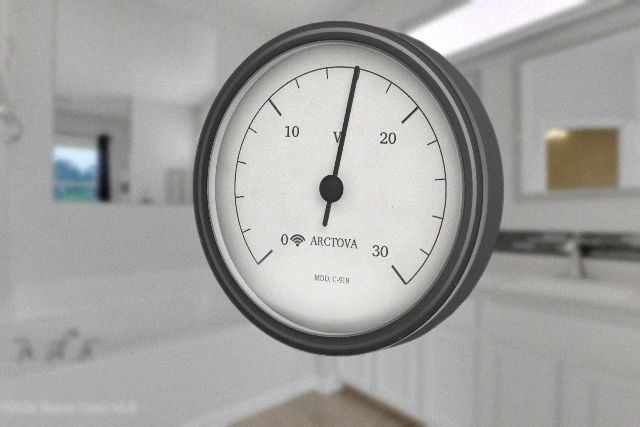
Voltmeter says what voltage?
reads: 16 V
